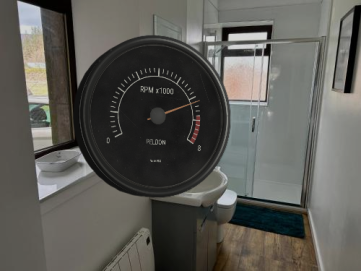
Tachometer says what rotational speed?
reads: 6200 rpm
